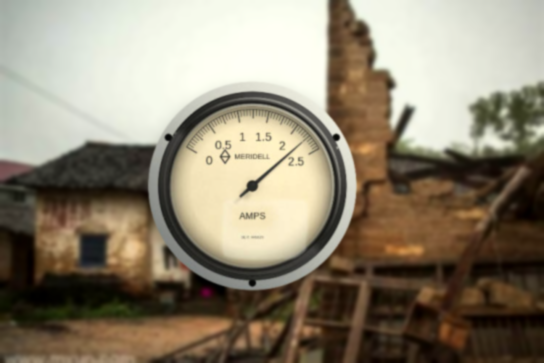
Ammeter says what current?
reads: 2.25 A
